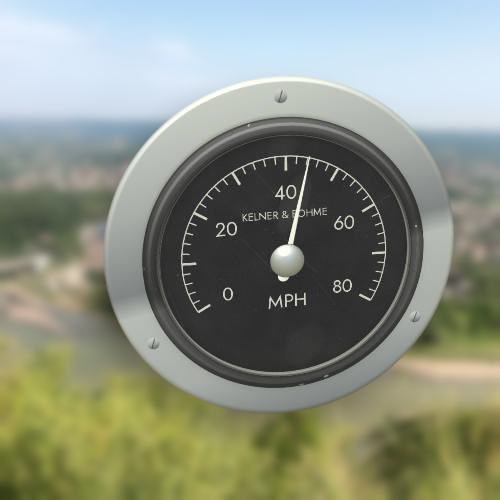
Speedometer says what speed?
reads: 44 mph
